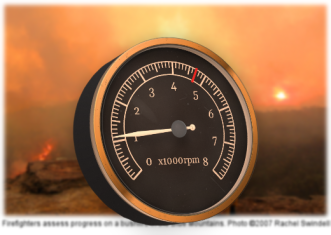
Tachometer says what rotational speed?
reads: 1100 rpm
